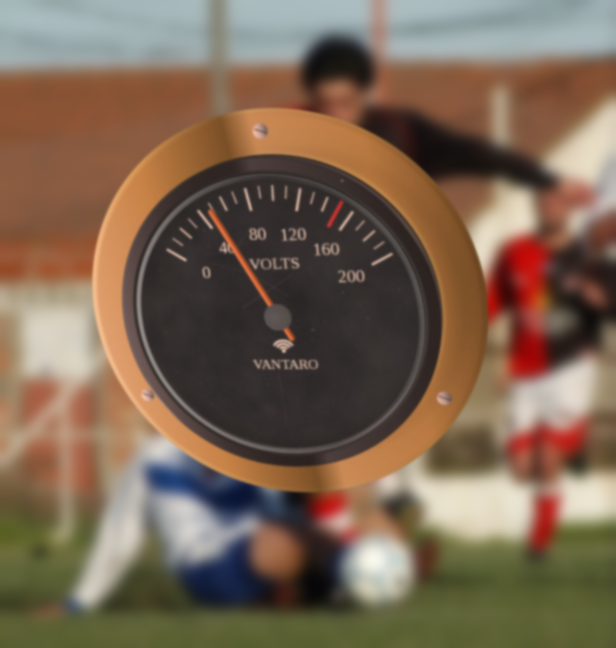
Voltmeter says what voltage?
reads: 50 V
